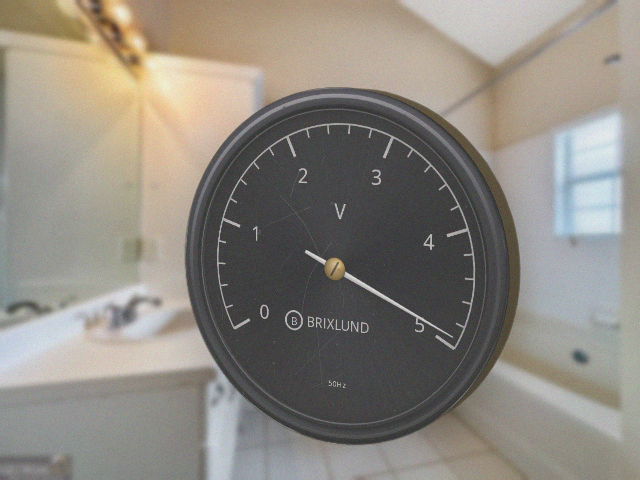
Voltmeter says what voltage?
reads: 4.9 V
